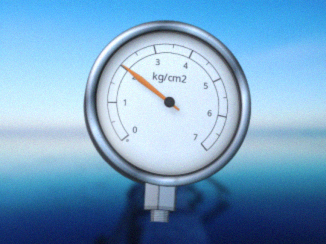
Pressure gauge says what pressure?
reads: 2 kg/cm²
